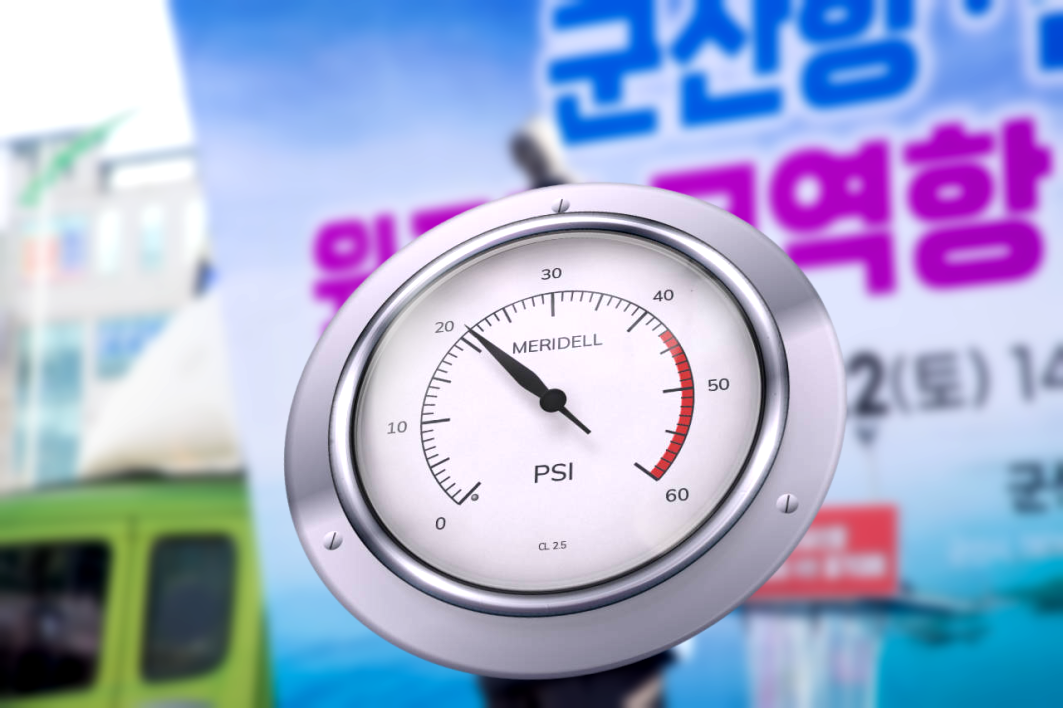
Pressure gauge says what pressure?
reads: 21 psi
